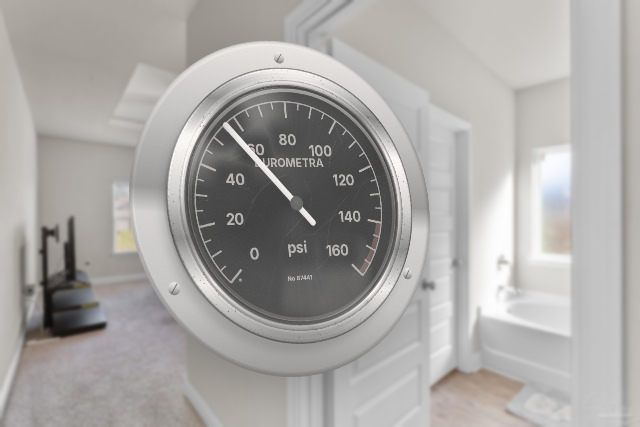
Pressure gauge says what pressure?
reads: 55 psi
